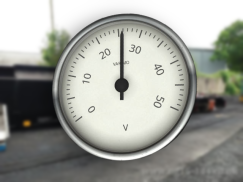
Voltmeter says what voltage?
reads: 26 V
